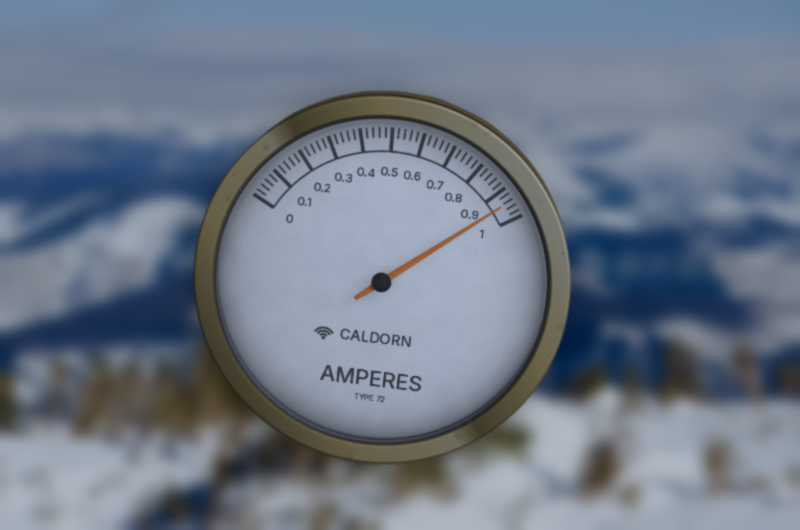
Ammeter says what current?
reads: 0.94 A
